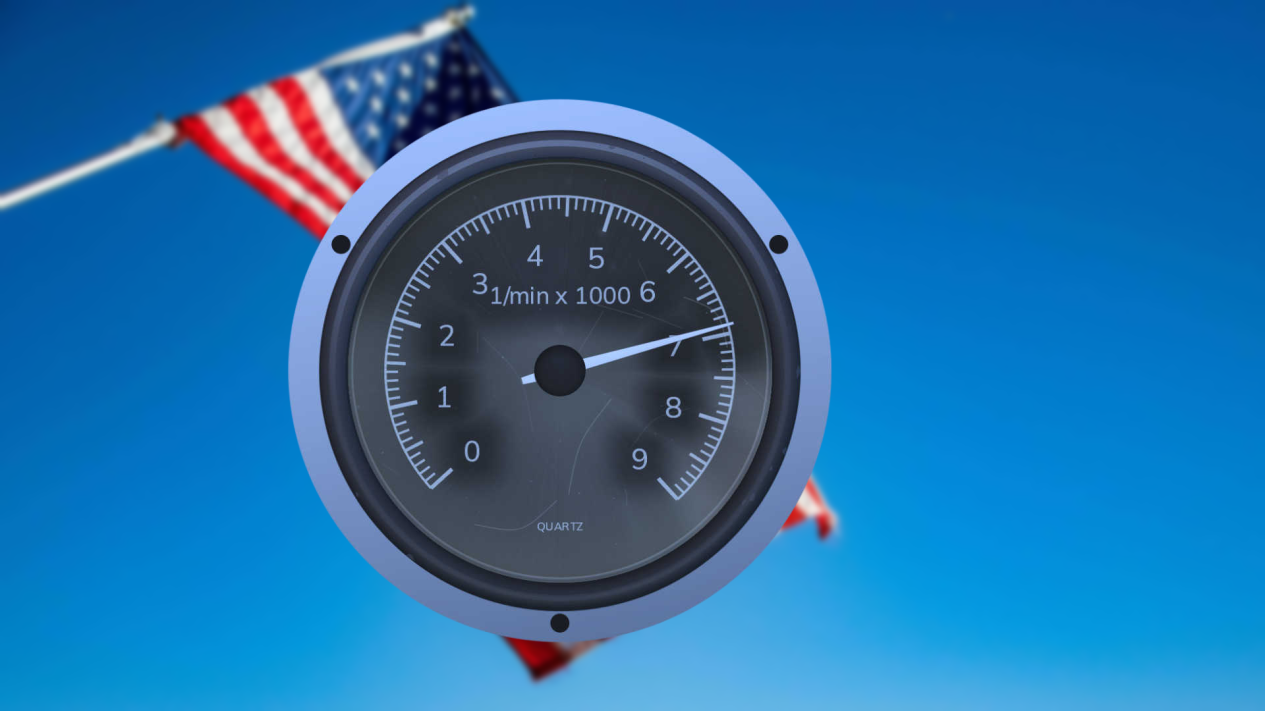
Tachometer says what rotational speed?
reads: 6900 rpm
